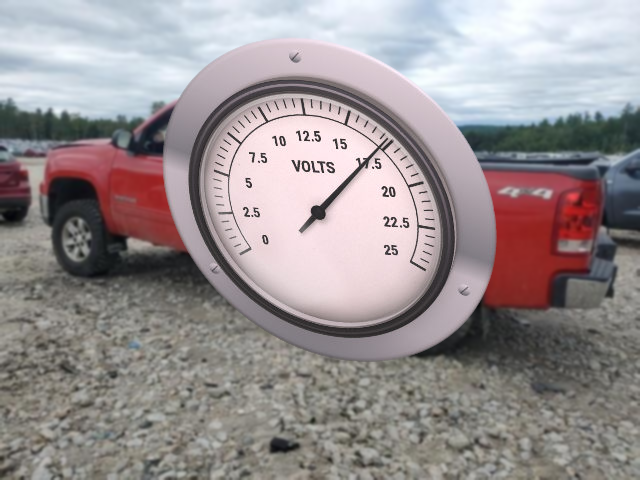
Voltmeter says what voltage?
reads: 17.25 V
